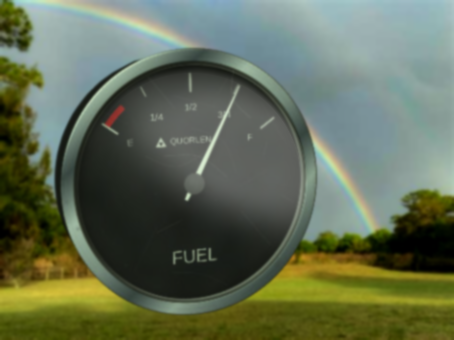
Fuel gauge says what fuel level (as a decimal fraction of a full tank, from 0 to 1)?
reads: 0.75
